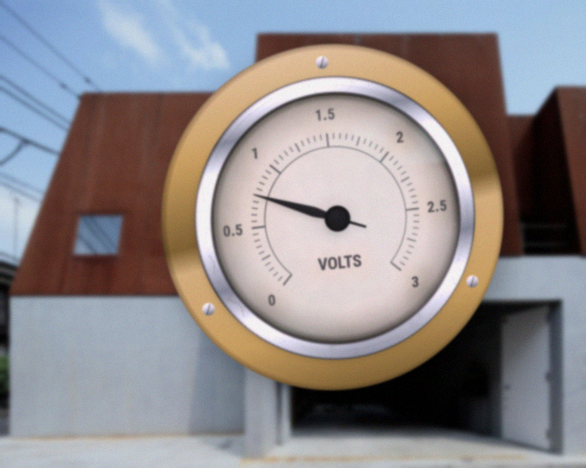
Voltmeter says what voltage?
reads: 0.75 V
